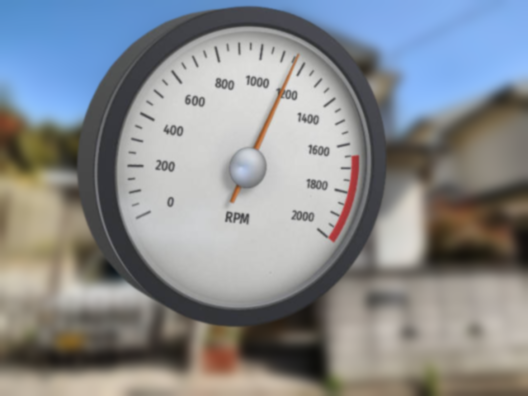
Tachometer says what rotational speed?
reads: 1150 rpm
